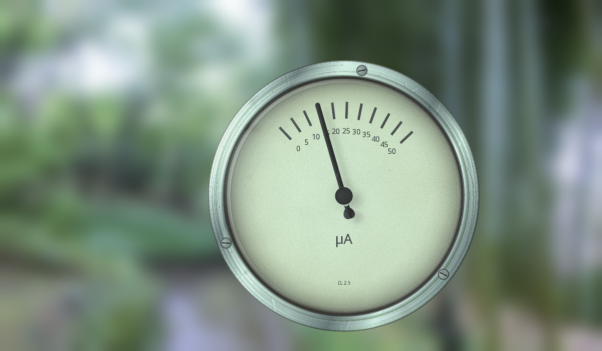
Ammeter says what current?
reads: 15 µA
